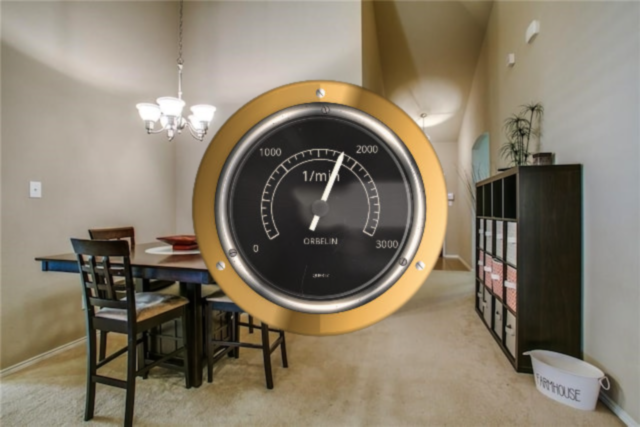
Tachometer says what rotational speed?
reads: 1800 rpm
